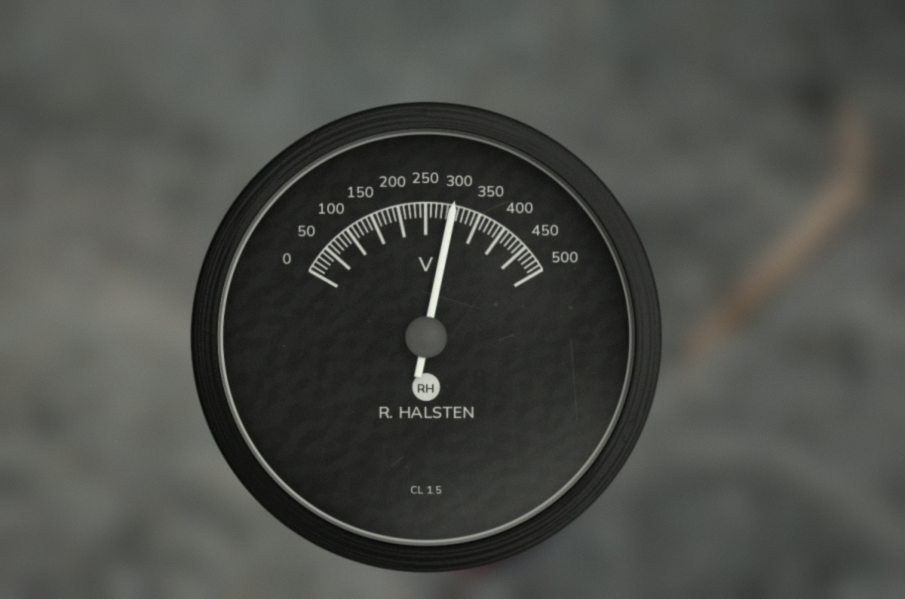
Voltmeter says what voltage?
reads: 300 V
